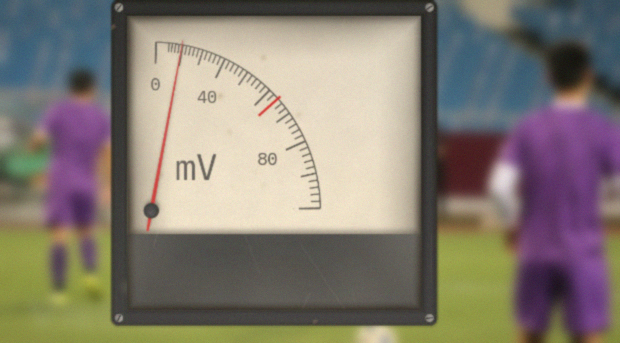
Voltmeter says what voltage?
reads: 20 mV
